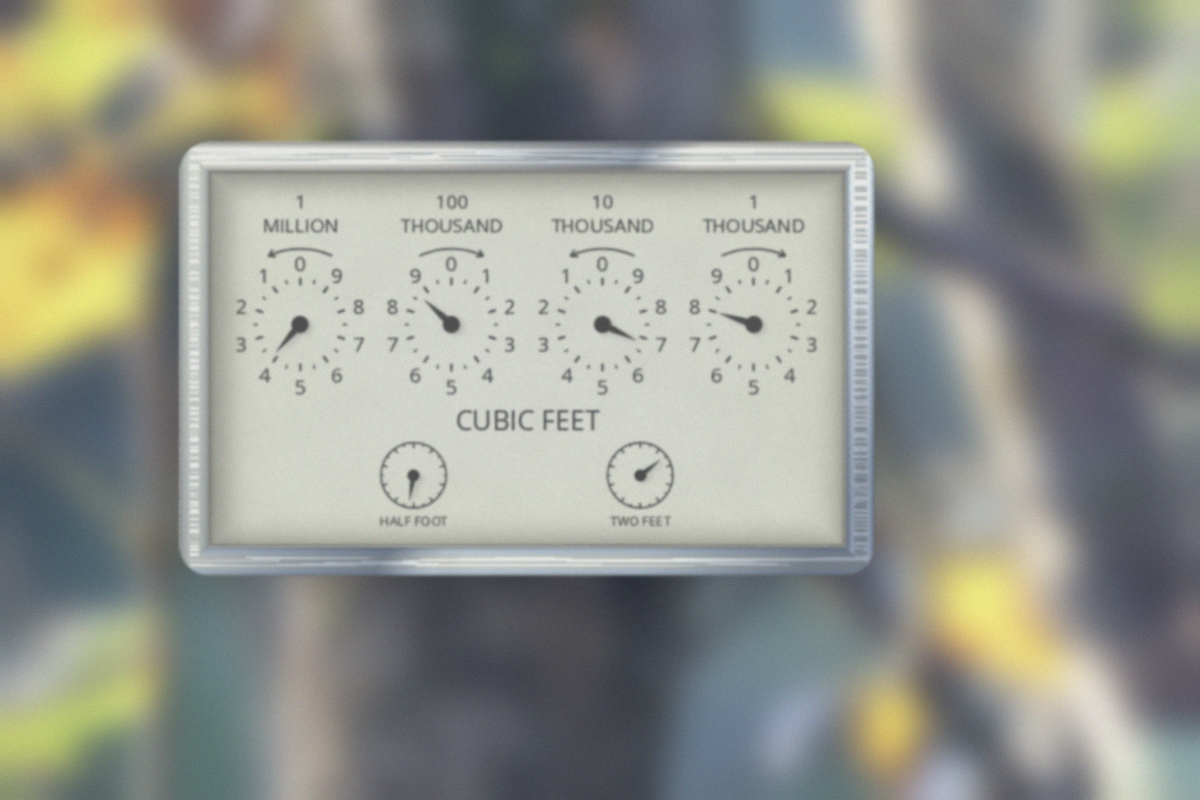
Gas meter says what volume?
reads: 386800 ft³
